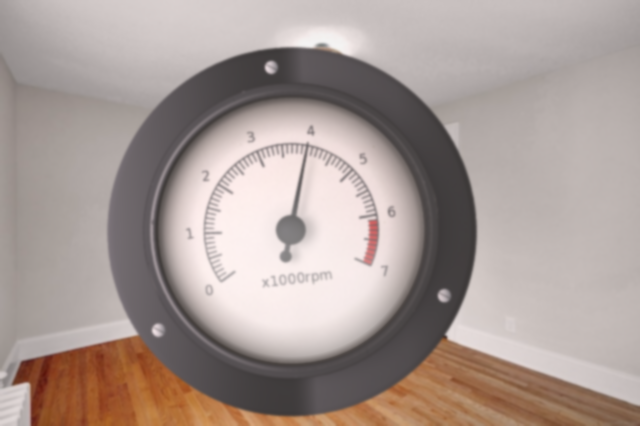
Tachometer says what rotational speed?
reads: 4000 rpm
